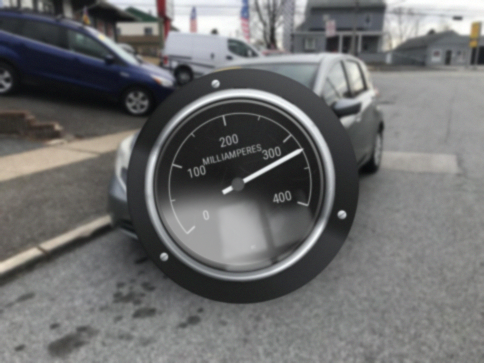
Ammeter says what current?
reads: 325 mA
